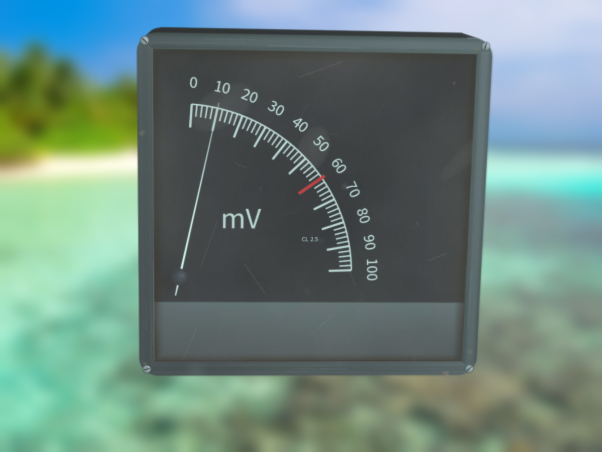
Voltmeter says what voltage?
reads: 10 mV
